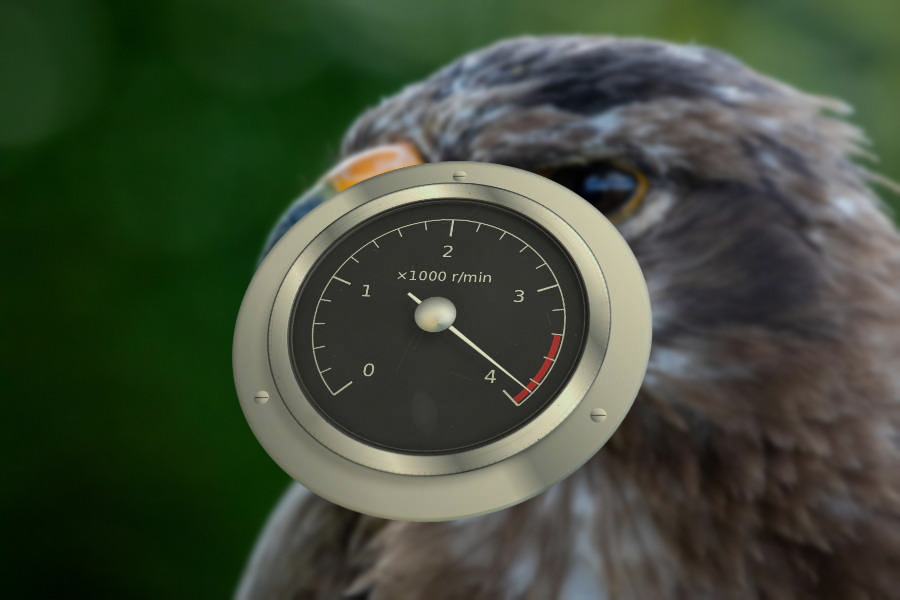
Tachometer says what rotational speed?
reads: 3900 rpm
